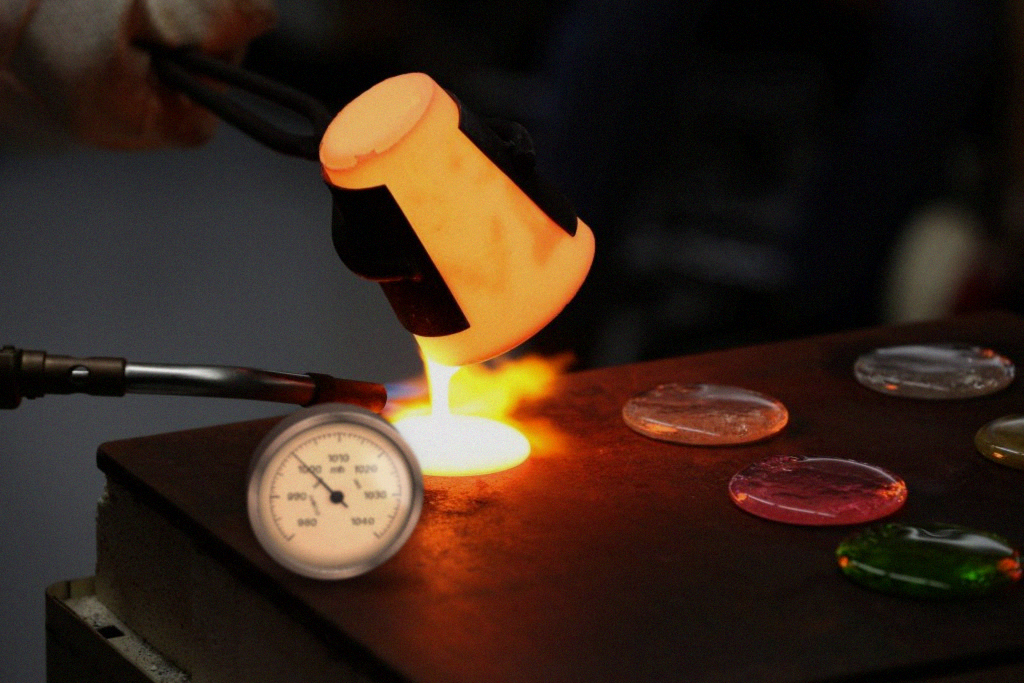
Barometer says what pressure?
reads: 1000 mbar
